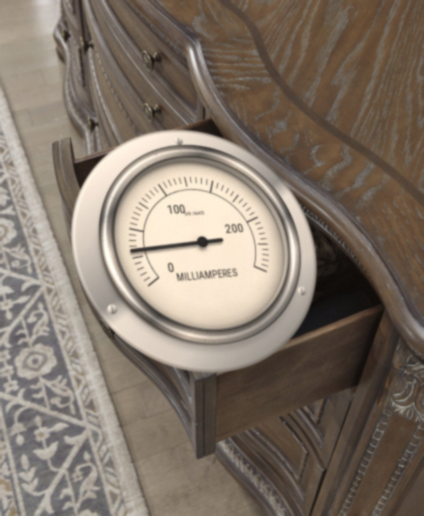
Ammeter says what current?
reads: 30 mA
